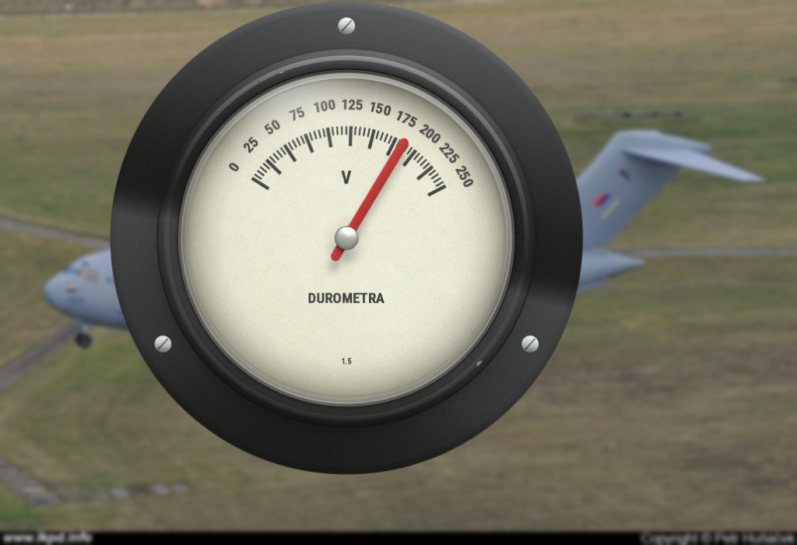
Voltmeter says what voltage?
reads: 185 V
